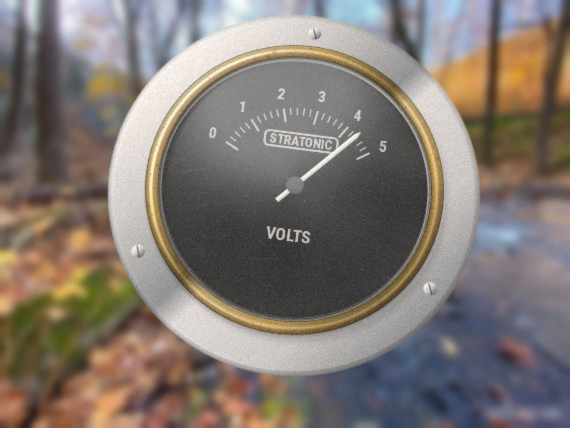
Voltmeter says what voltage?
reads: 4.4 V
